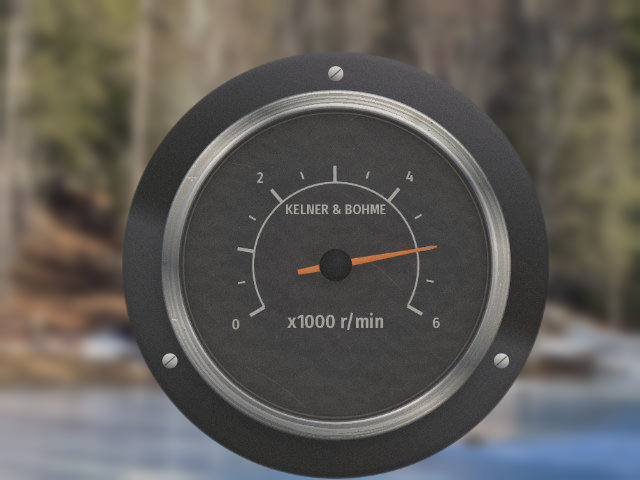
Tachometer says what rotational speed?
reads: 5000 rpm
